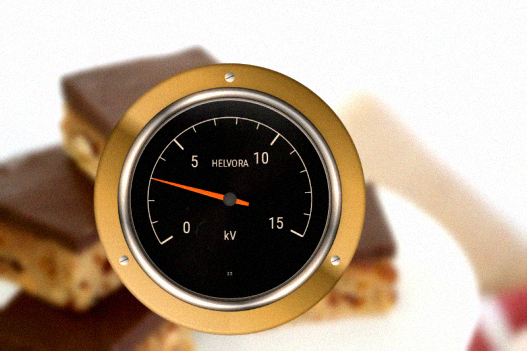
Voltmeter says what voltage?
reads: 3 kV
